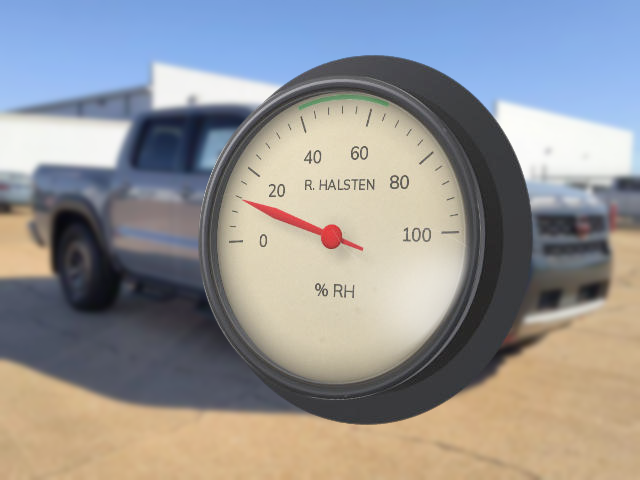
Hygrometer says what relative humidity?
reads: 12 %
